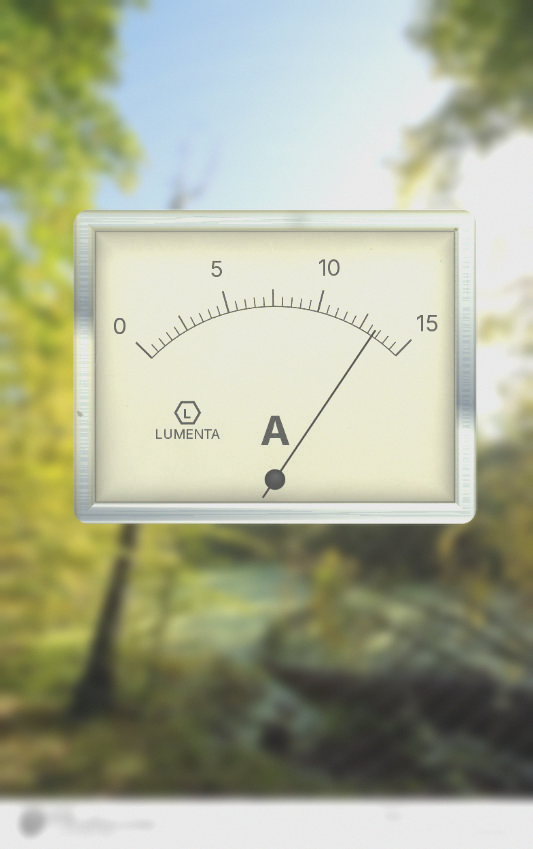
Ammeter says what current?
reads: 13.25 A
